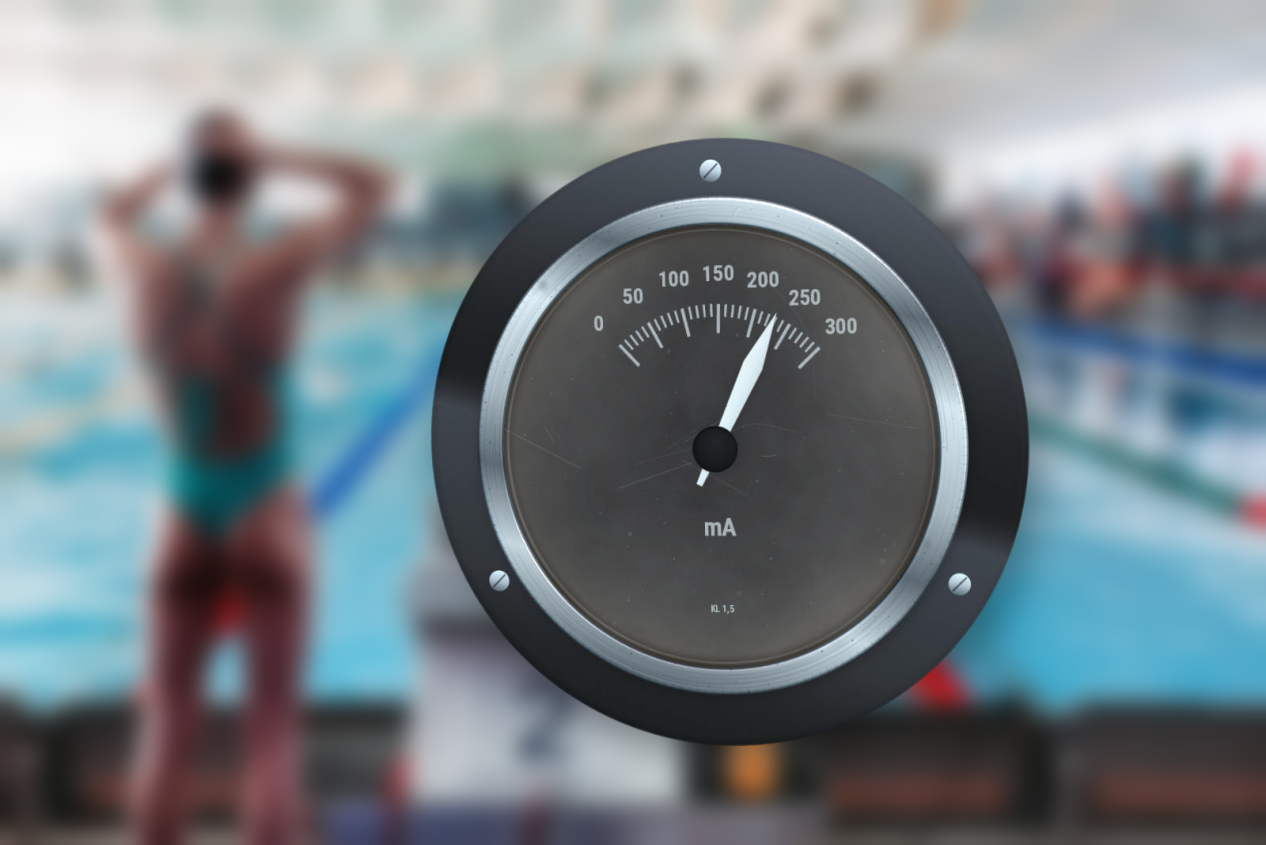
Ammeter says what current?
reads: 230 mA
